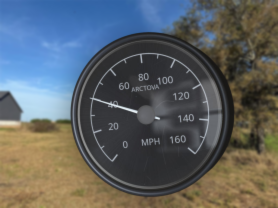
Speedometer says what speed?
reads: 40 mph
